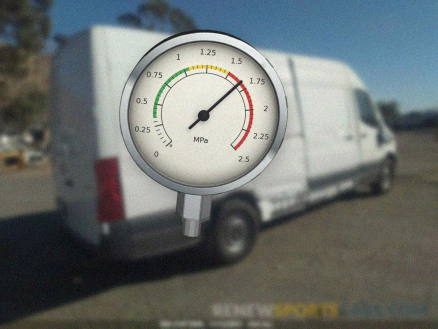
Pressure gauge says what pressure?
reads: 1.65 MPa
